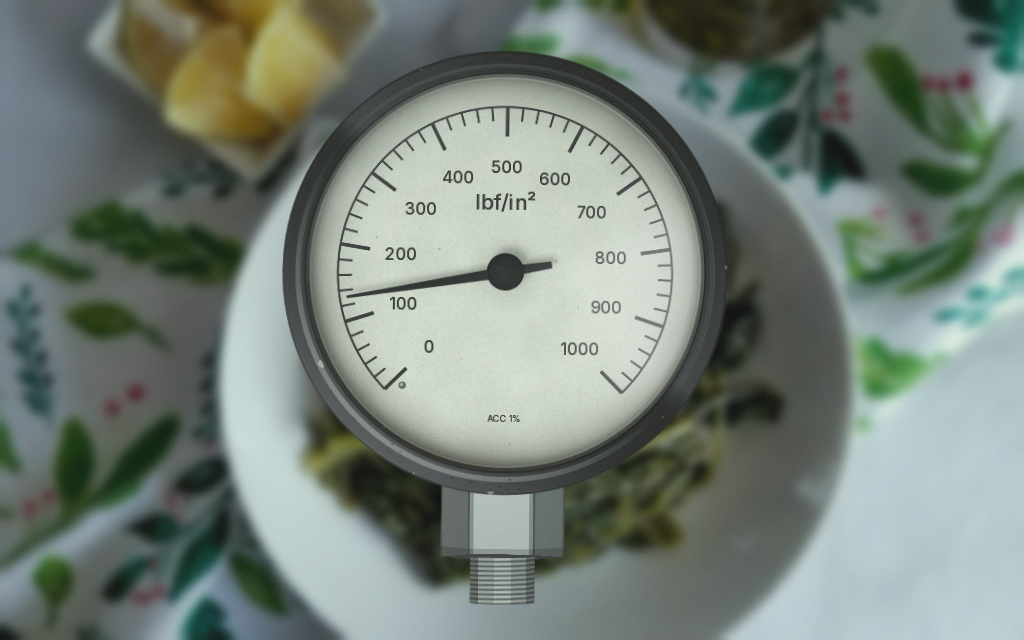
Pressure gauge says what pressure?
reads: 130 psi
